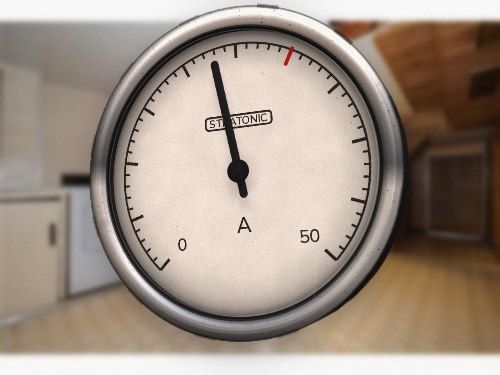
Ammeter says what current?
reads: 23 A
